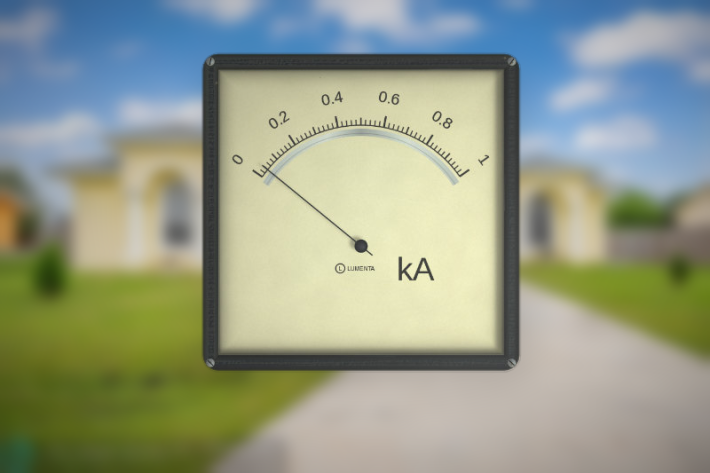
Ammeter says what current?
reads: 0.04 kA
